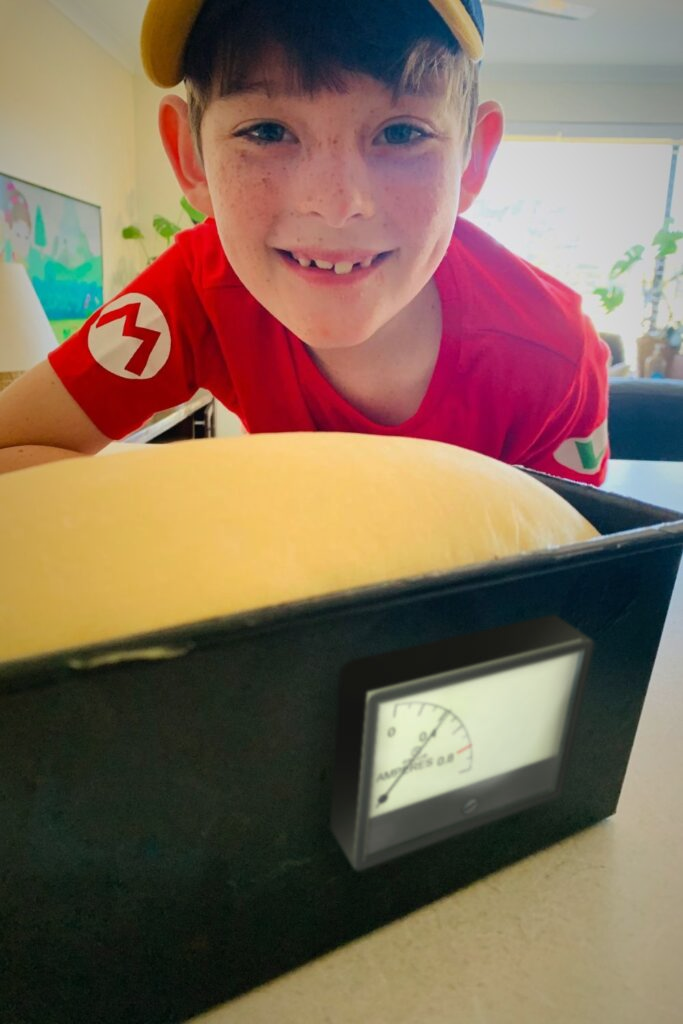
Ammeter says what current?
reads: 0.4 A
